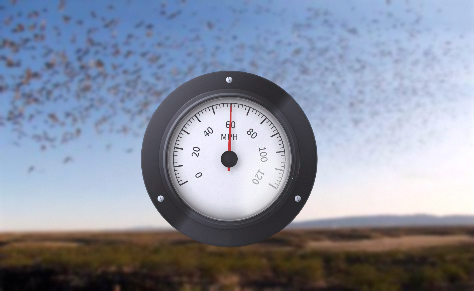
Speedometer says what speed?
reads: 60 mph
